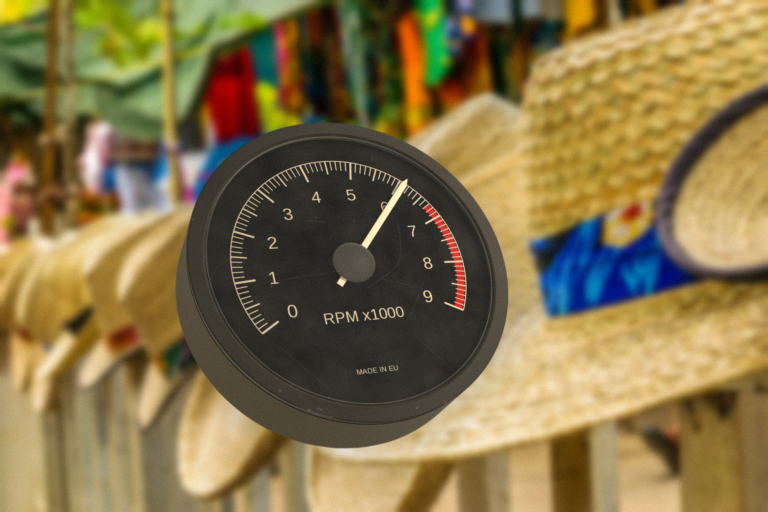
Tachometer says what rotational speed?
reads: 6100 rpm
